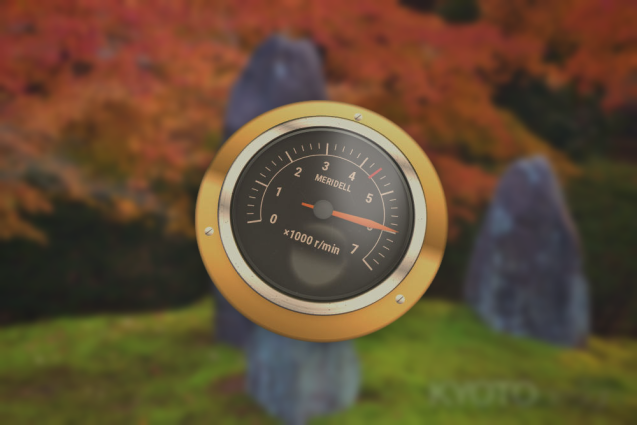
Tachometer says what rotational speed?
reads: 6000 rpm
